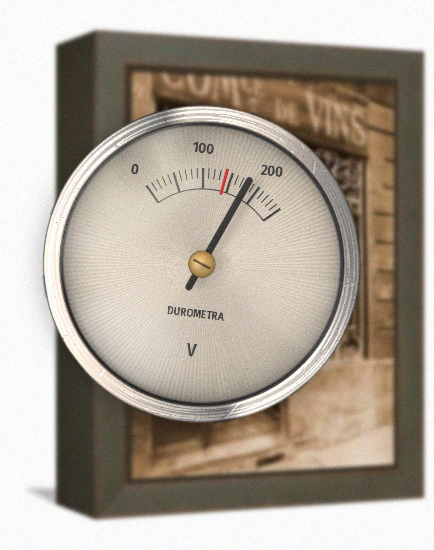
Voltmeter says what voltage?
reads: 180 V
